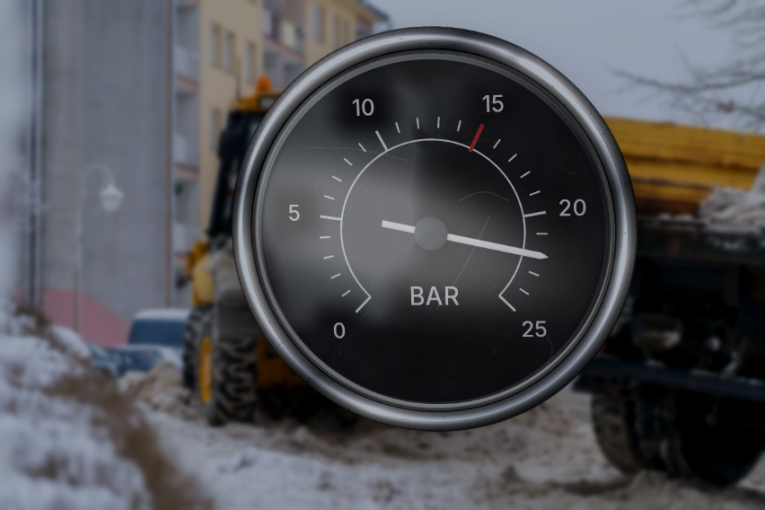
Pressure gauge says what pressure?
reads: 22 bar
